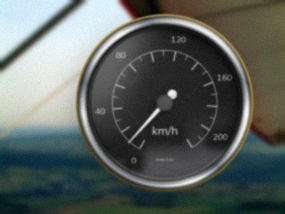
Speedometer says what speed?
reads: 10 km/h
